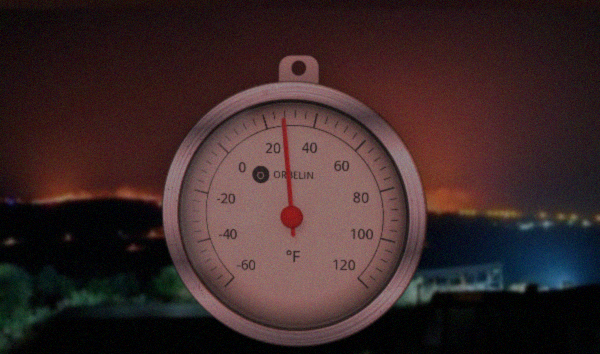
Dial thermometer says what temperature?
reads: 28 °F
